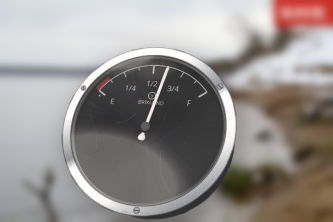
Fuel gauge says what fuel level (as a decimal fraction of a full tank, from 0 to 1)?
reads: 0.625
